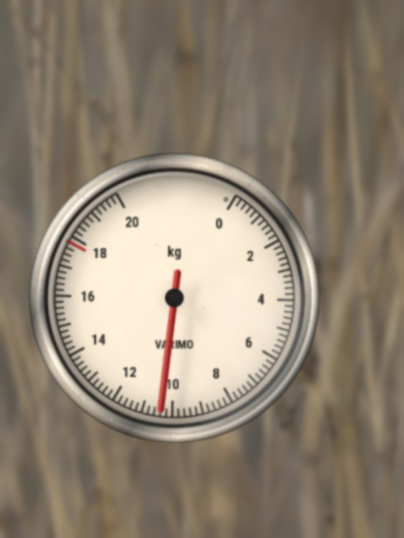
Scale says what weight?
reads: 10.4 kg
